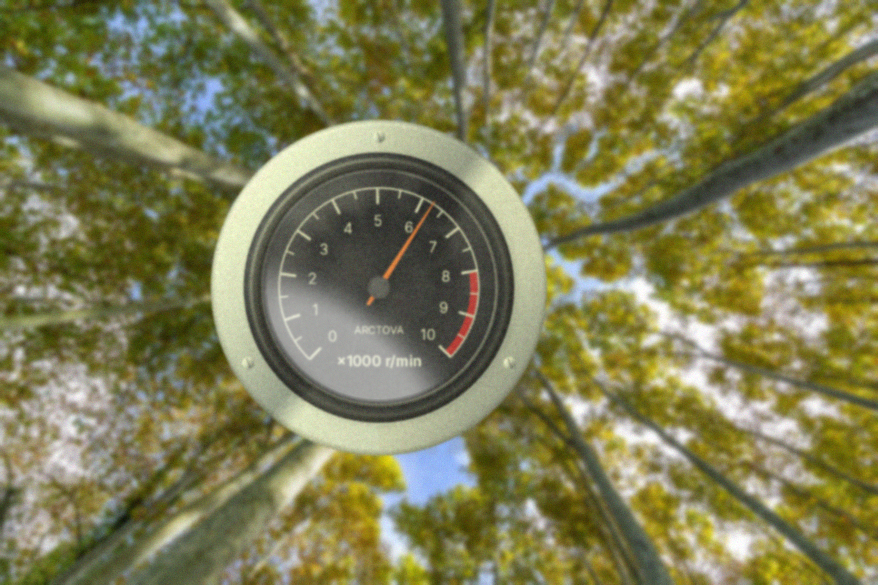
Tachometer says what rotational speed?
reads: 6250 rpm
